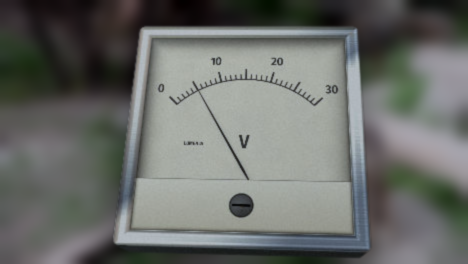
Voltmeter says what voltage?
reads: 5 V
